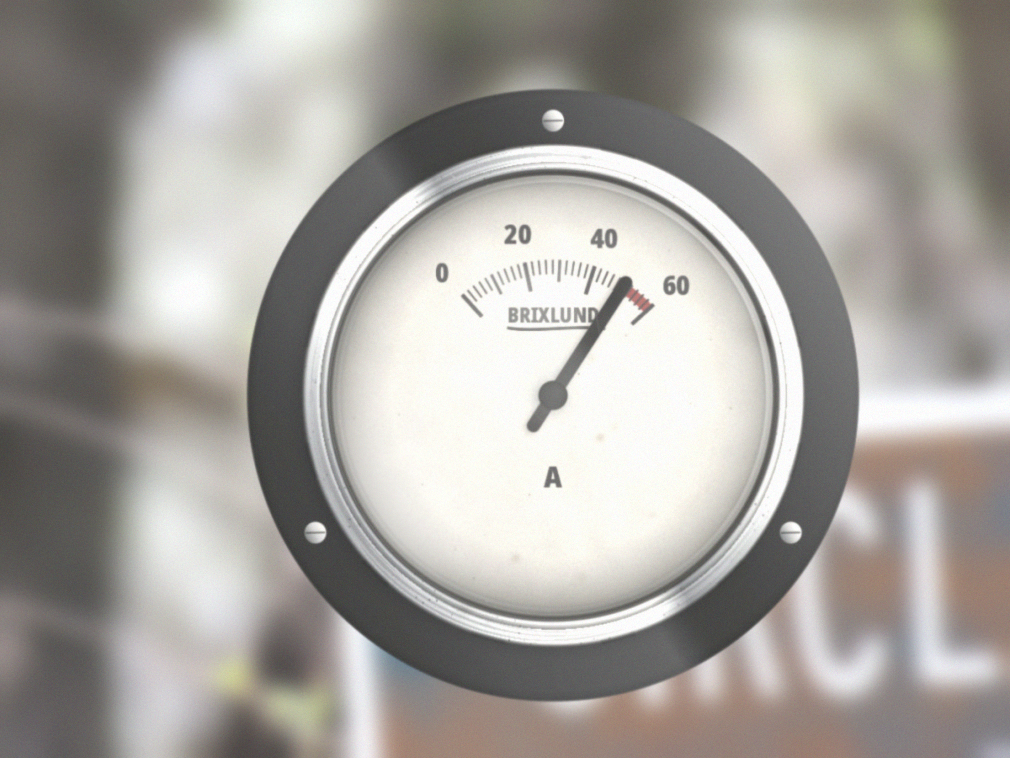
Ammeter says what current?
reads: 50 A
